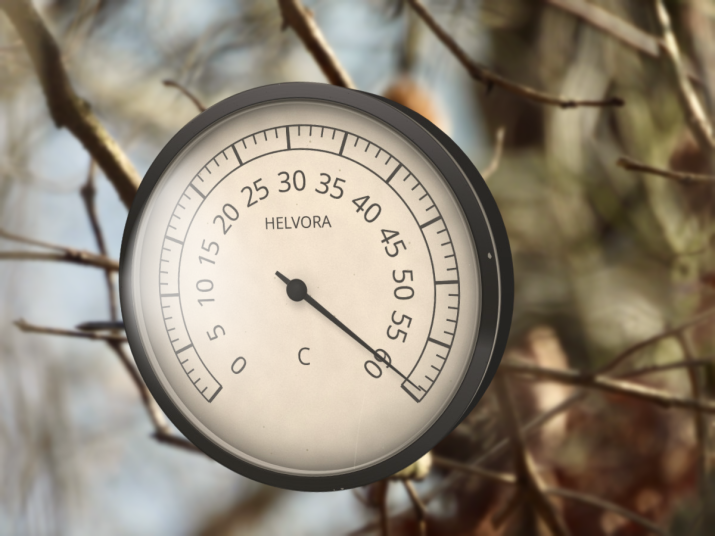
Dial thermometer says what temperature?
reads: 59 °C
